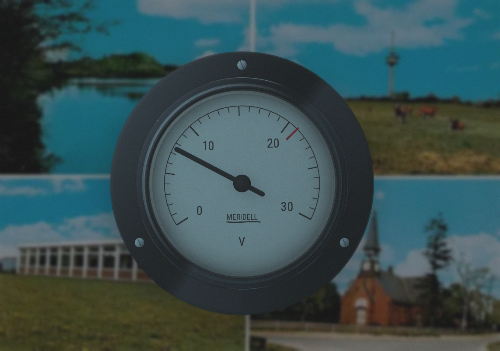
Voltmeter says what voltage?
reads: 7.5 V
